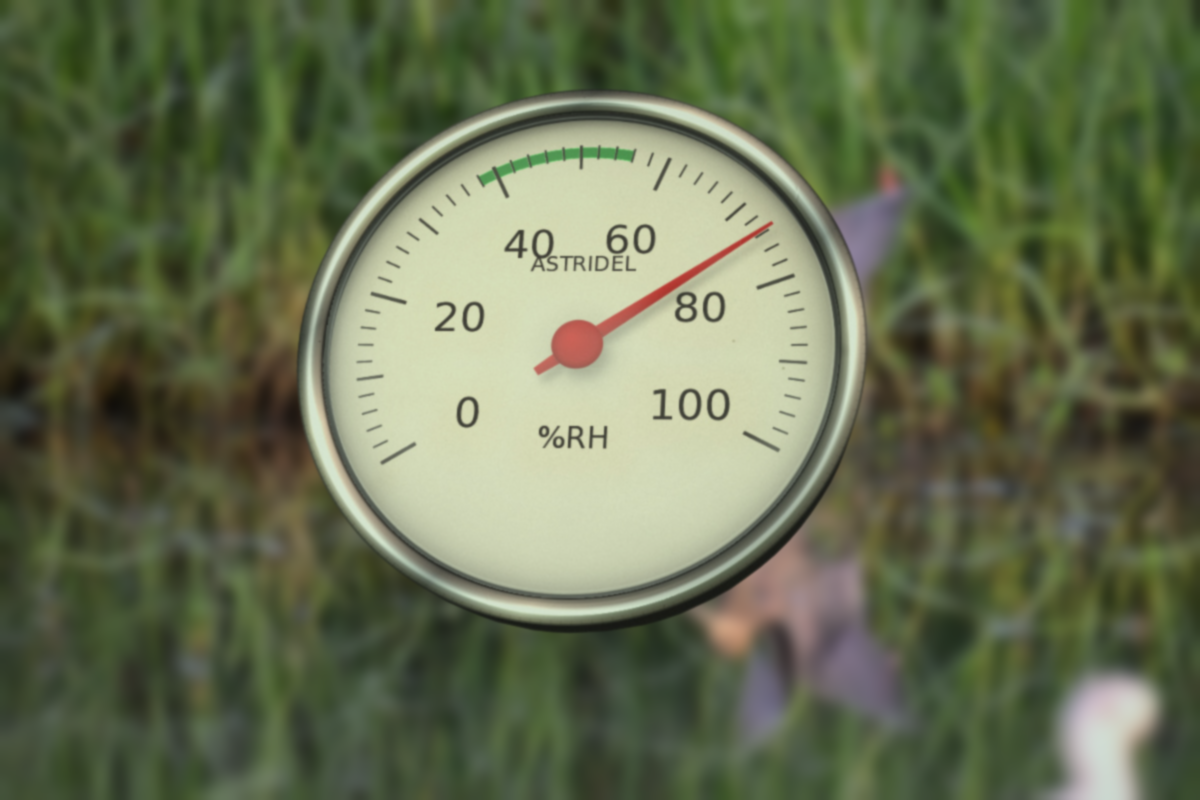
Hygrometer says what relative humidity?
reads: 74 %
